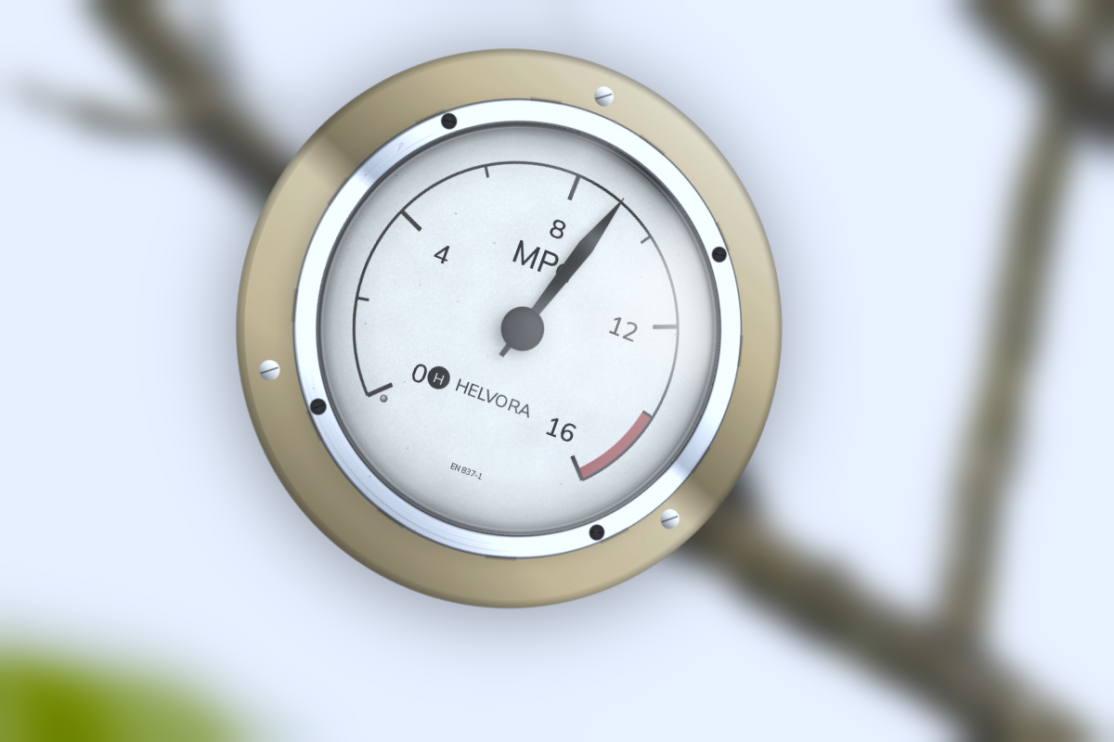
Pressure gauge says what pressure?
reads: 9 MPa
